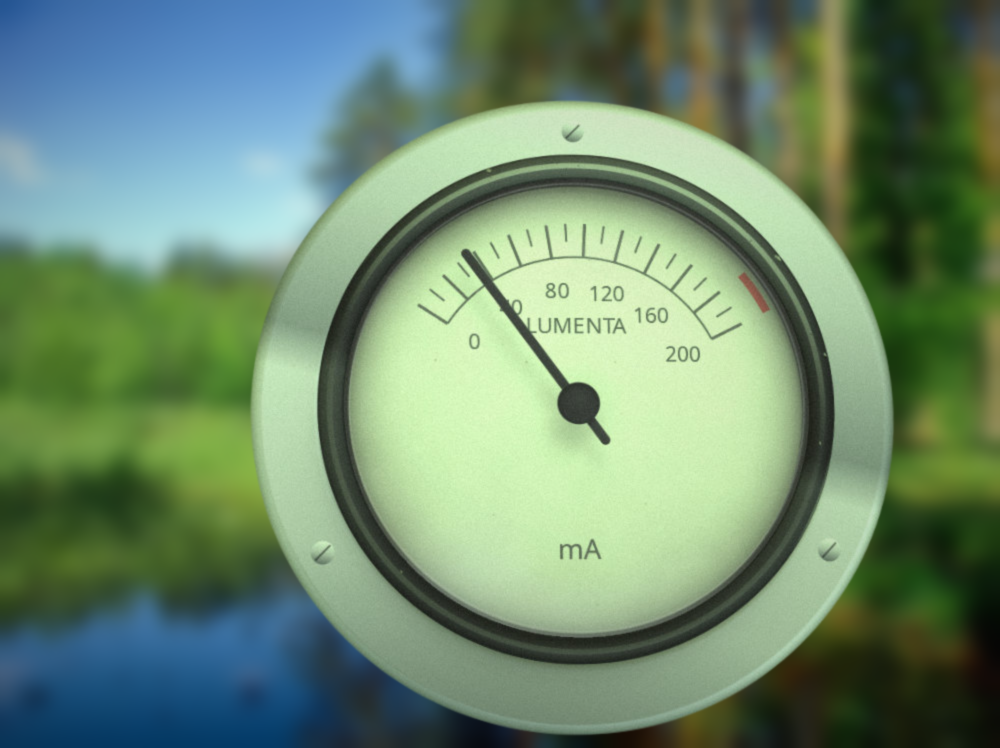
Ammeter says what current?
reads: 35 mA
